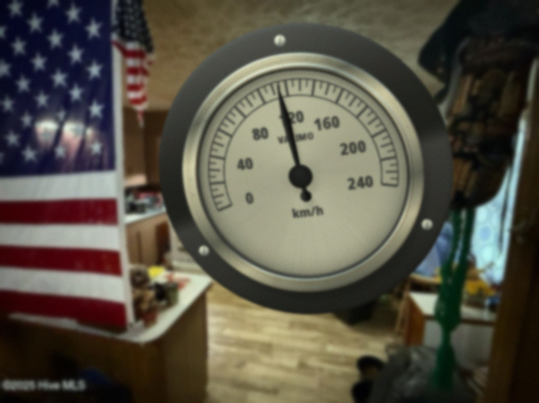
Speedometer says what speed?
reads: 115 km/h
